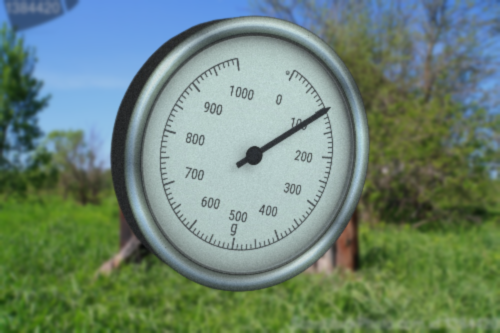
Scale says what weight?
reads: 100 g
